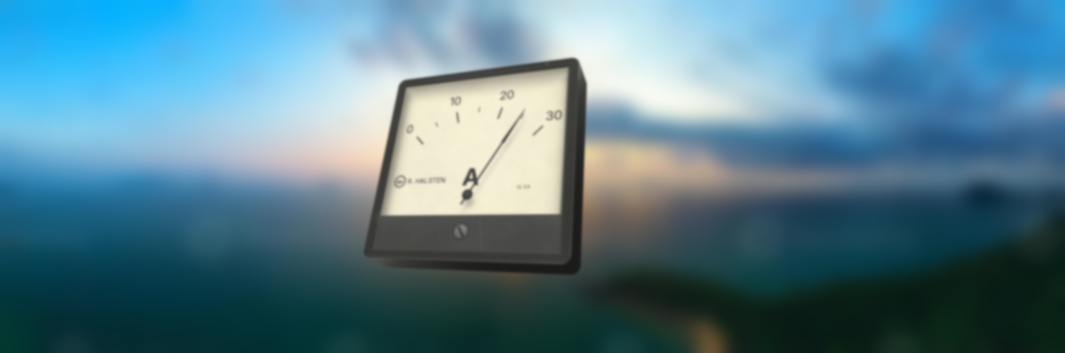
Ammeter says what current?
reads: 25 A
